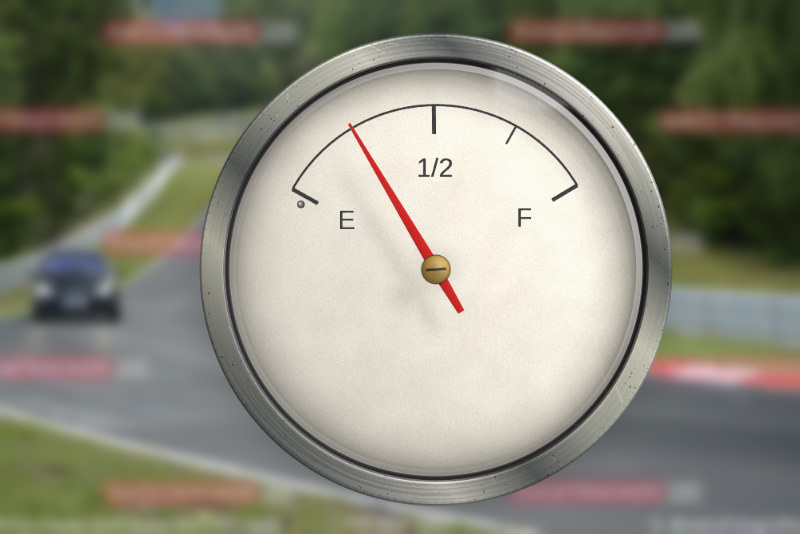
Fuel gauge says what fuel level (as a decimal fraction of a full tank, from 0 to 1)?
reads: 0.25
